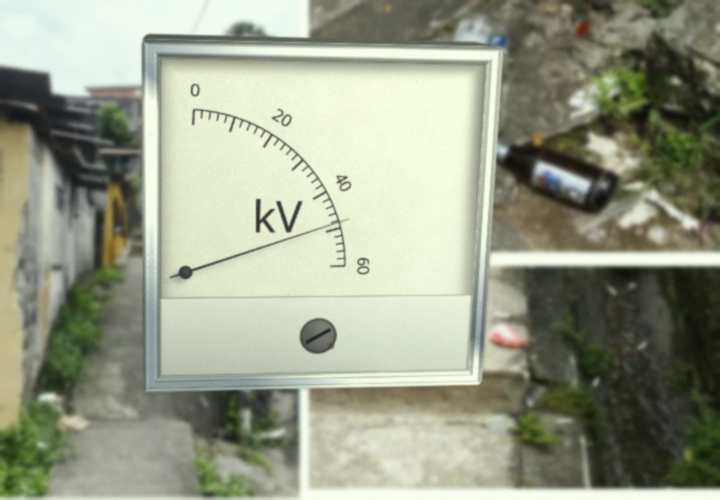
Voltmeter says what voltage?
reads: 48 kV
